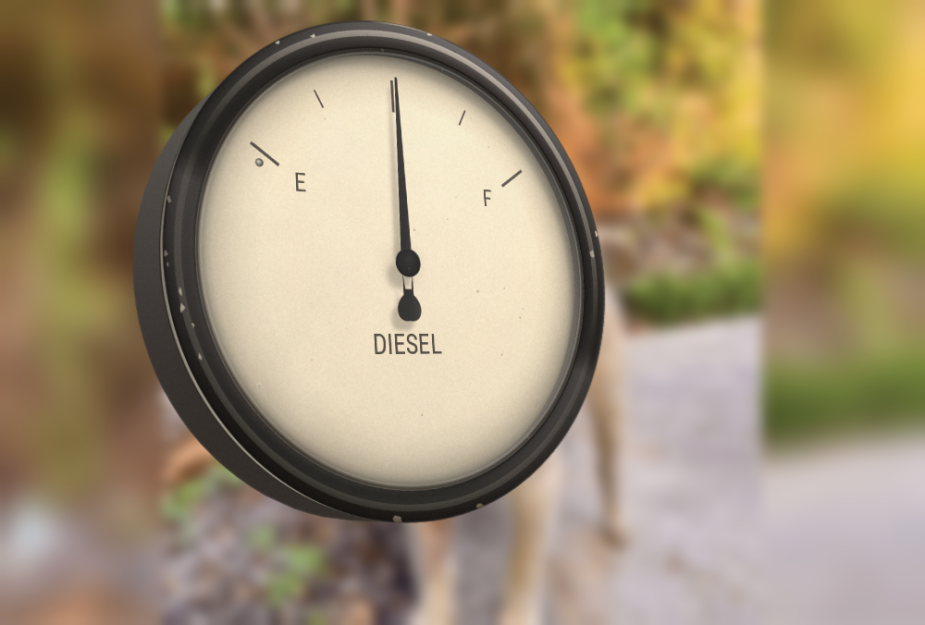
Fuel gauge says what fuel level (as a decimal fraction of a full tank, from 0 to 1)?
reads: 0.5
